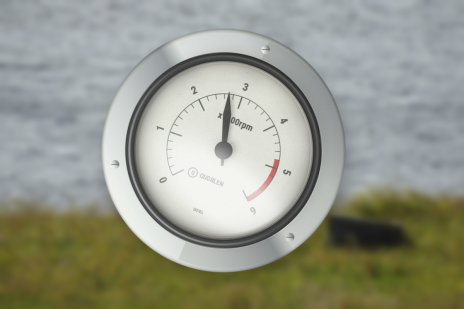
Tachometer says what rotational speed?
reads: 2700 rpm
